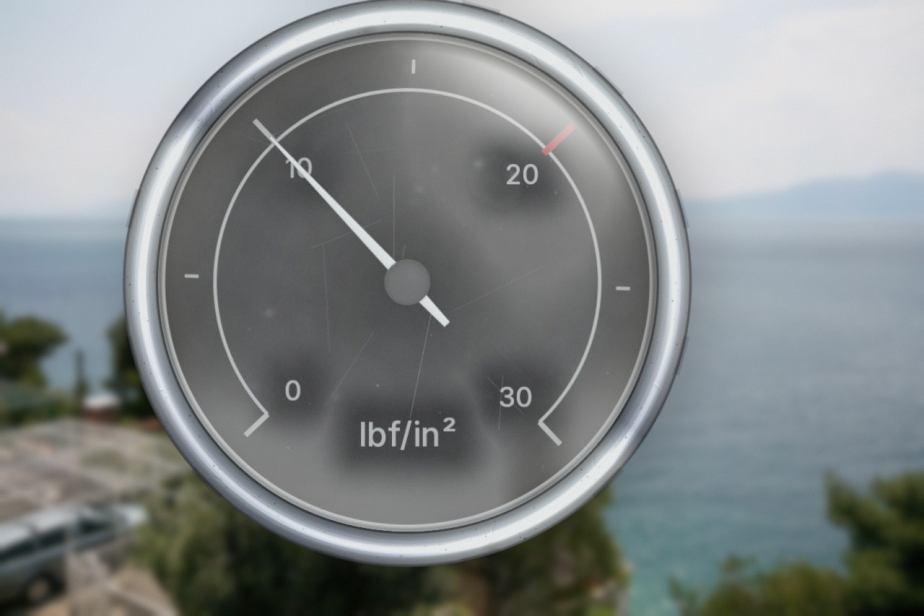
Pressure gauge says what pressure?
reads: 10 psi
